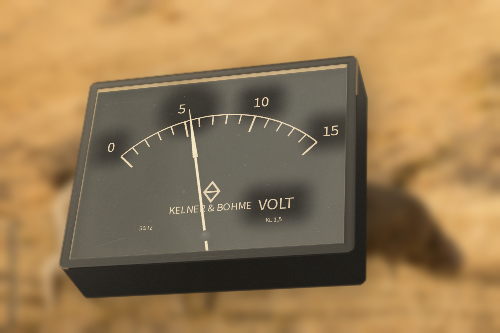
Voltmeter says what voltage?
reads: 5.5 V
